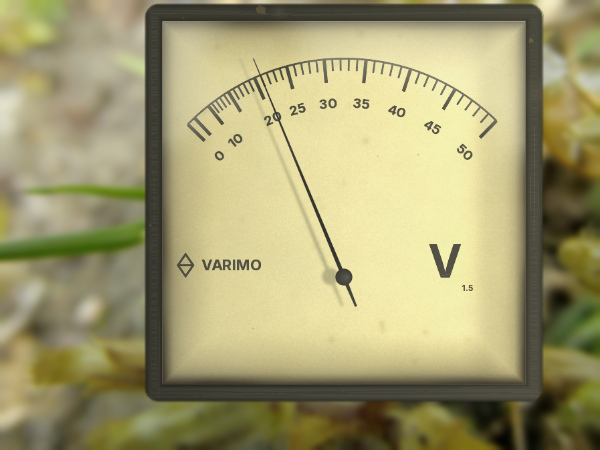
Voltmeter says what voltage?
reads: 21 V
